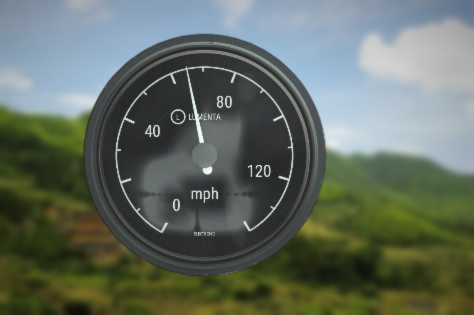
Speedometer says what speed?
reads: 65 mph
